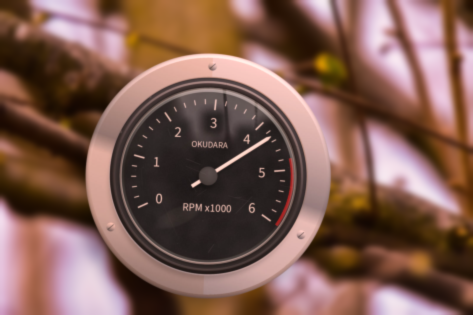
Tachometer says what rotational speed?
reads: 4300 rpm
